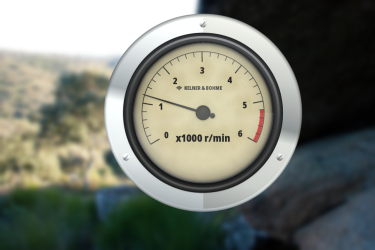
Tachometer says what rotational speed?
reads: 1200 rpm
